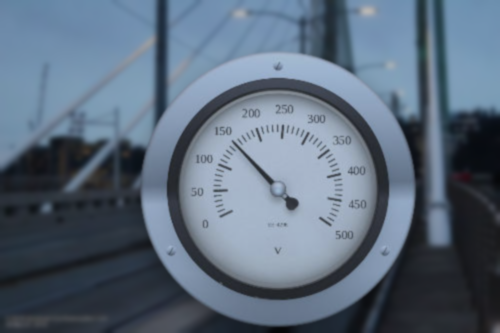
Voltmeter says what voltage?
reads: 150 V
